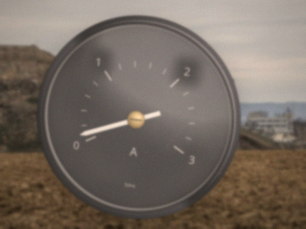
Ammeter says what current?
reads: 0.1 A
